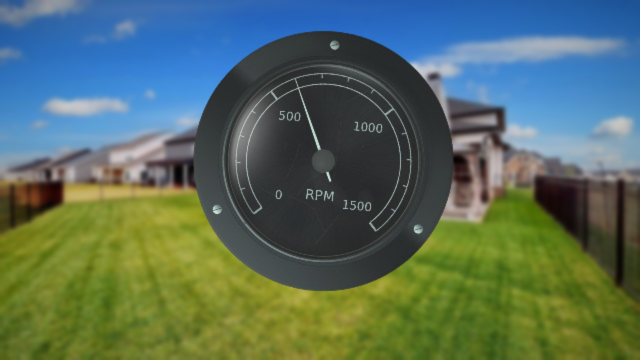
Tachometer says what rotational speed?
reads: 600 rpm
